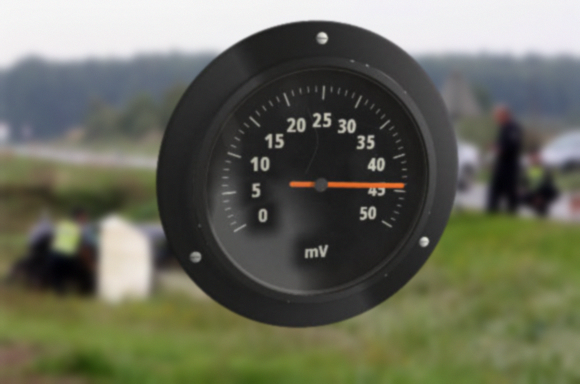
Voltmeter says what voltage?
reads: 44 mV
